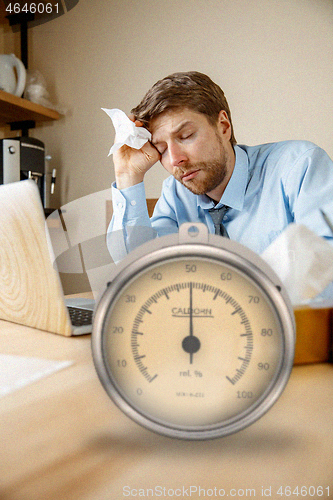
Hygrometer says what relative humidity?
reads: 50 %
